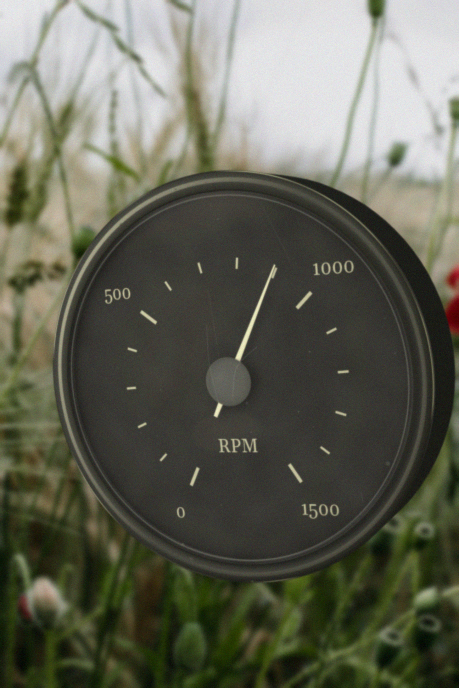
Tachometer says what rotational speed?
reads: 900 rpm
